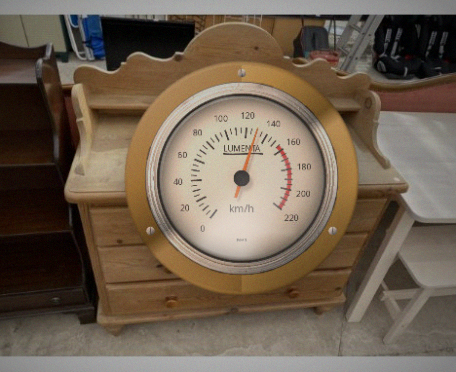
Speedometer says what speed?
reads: 130 km/h
